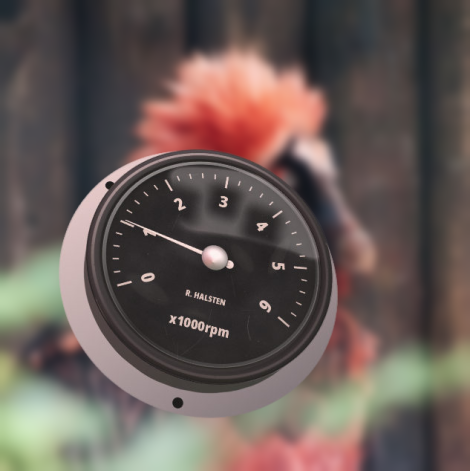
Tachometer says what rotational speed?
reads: 1000 rpm
